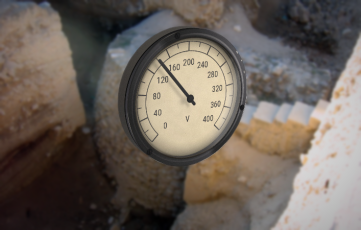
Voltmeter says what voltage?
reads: 140 V
